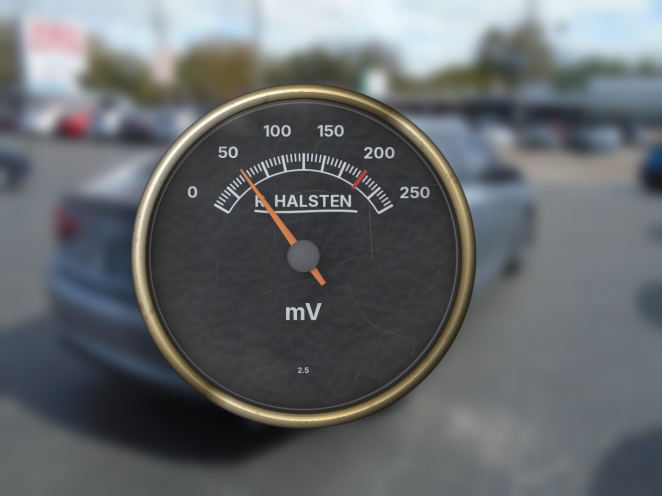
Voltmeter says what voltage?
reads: 50 mV
